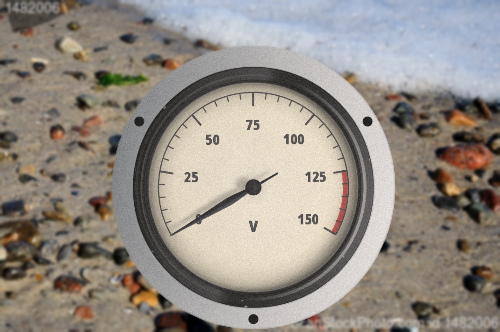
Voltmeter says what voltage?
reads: 0 V
